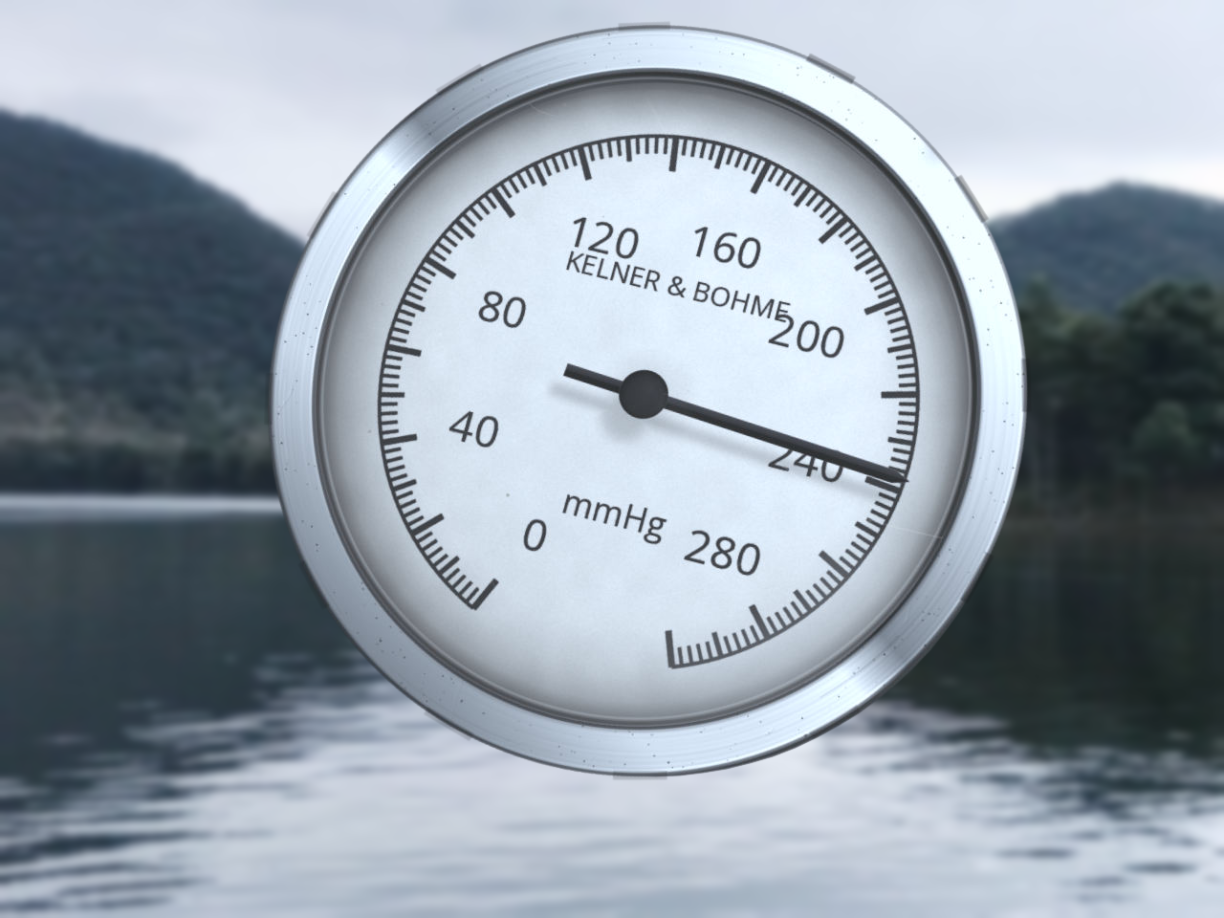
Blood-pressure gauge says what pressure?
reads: 238 mmHg
